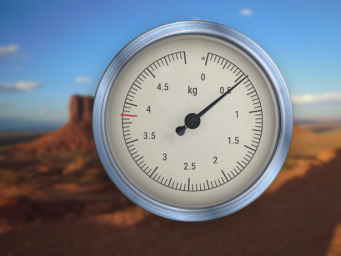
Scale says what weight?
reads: 0.55 kg
